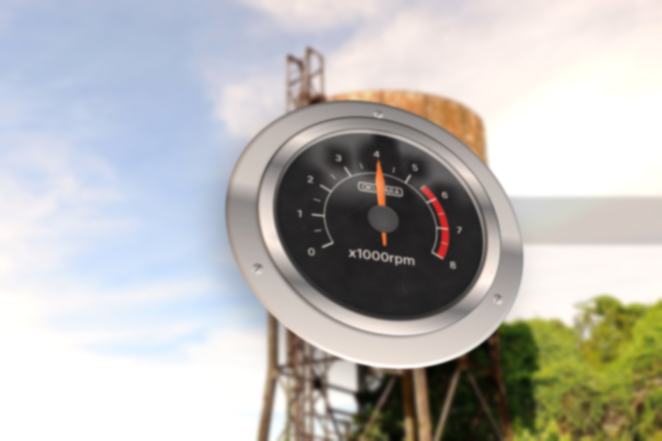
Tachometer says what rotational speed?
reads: 4000 rpm
